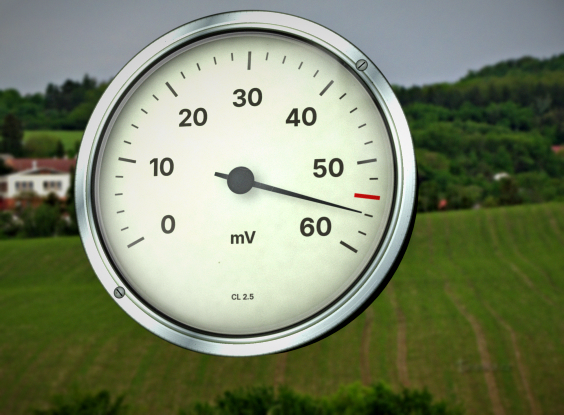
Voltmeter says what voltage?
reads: 56 mV
